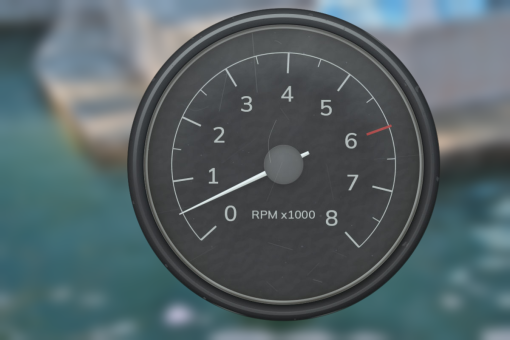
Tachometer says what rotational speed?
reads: 500 rpm
